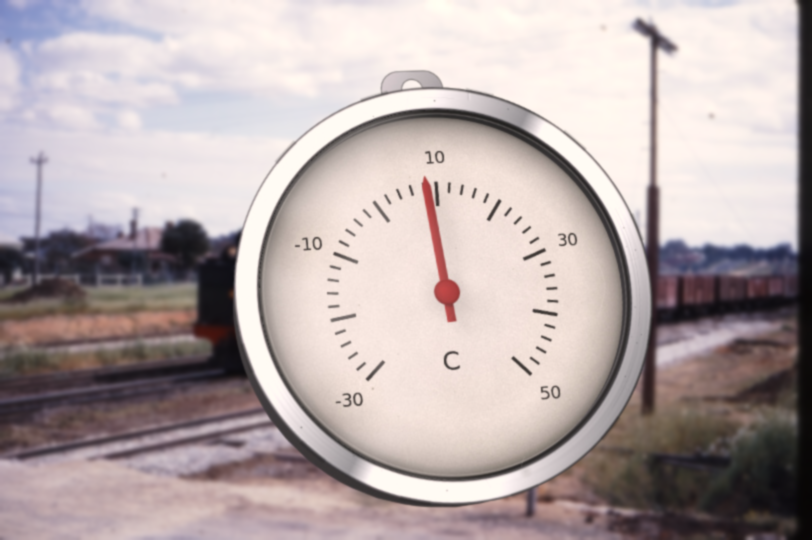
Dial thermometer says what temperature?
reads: 8 °C
